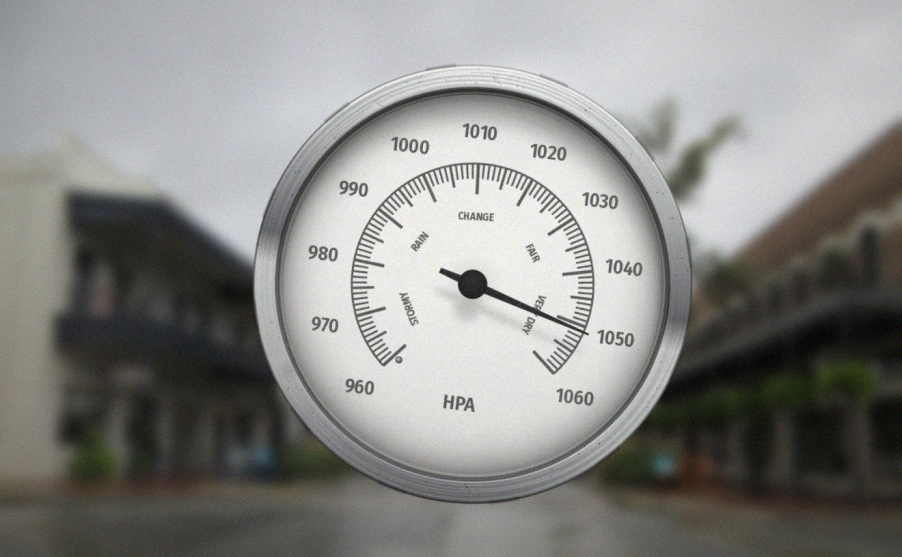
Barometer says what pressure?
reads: 1051 hPa
